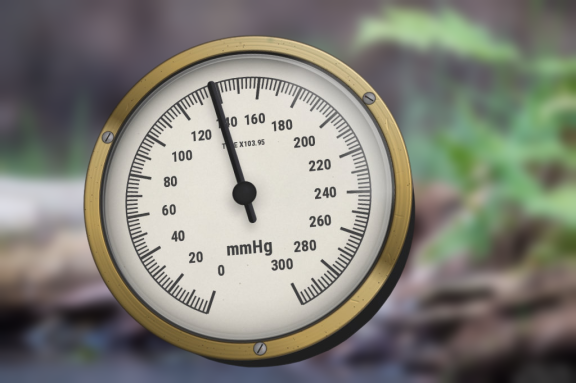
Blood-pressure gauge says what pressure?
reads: 138 mmHg
